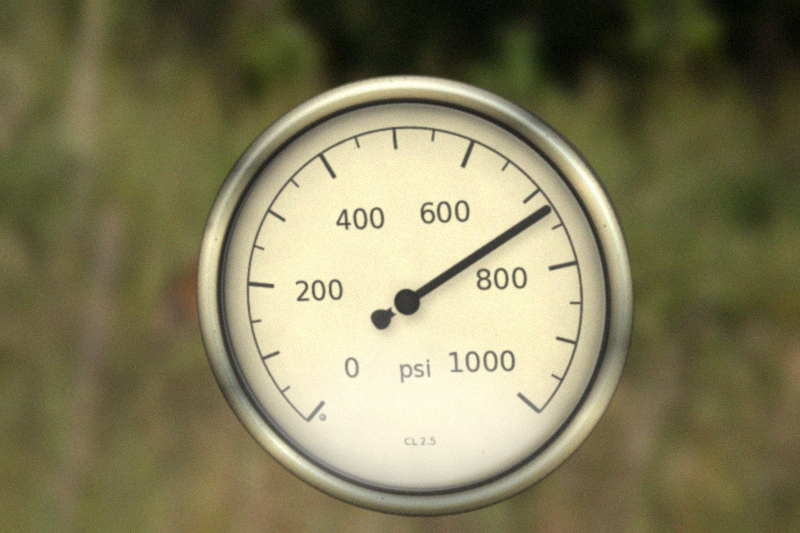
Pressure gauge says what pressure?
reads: 725 psi
